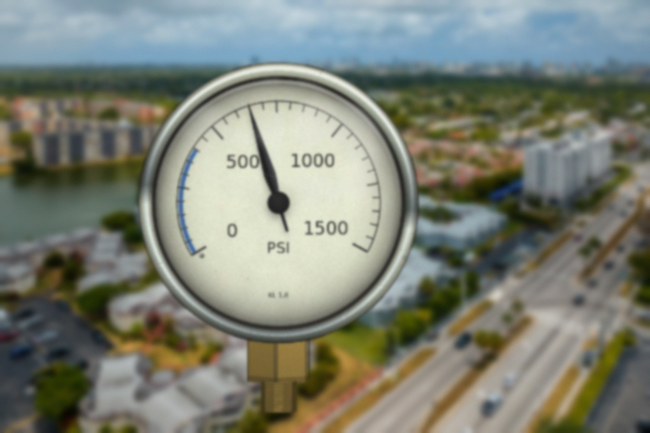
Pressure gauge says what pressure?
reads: 650 psi
